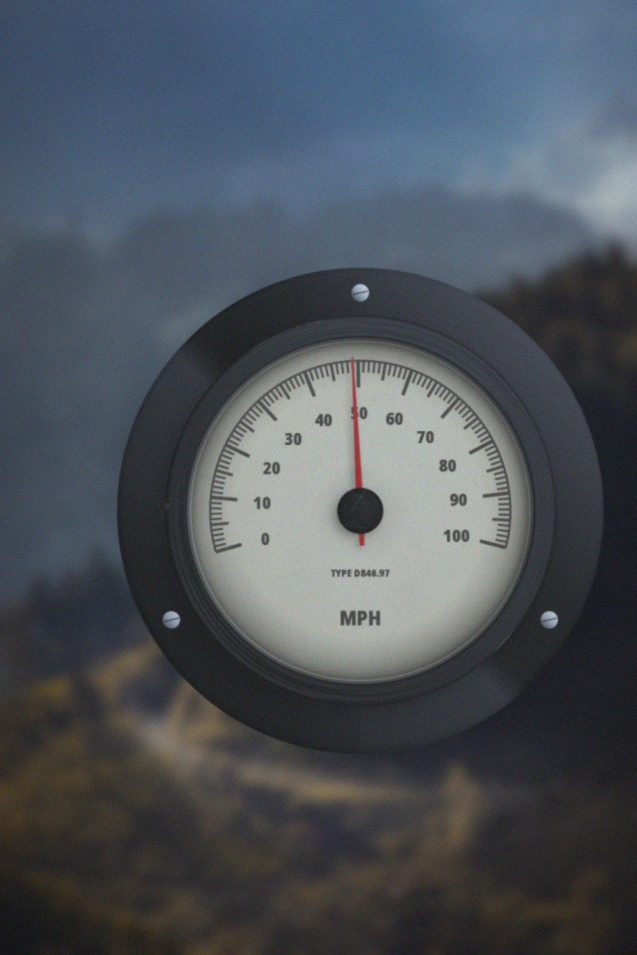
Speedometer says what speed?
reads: 49 mph
